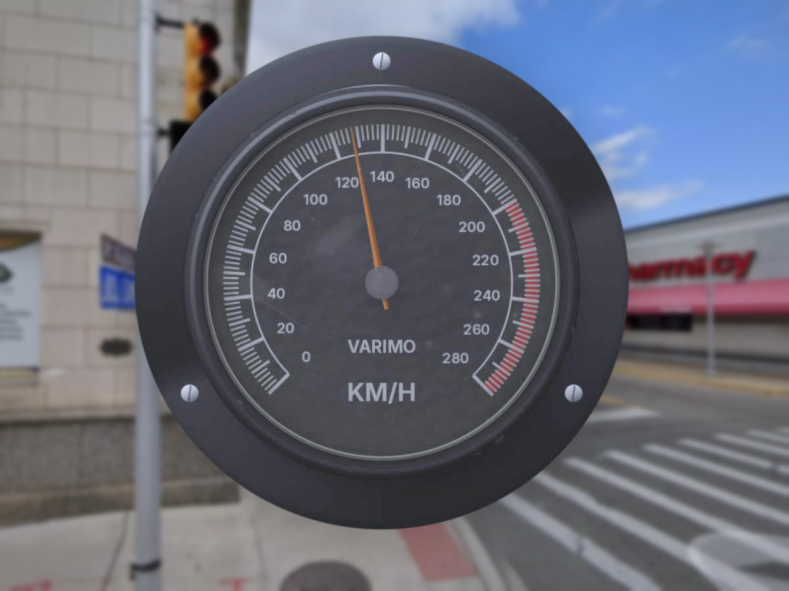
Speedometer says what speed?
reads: 128 km/h
